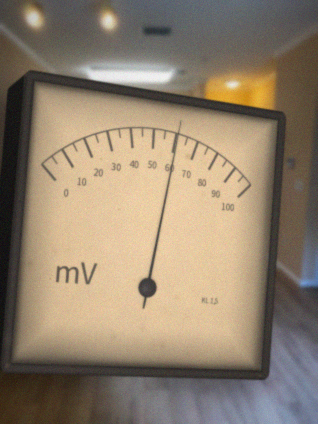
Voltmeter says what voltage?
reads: 60 mV
